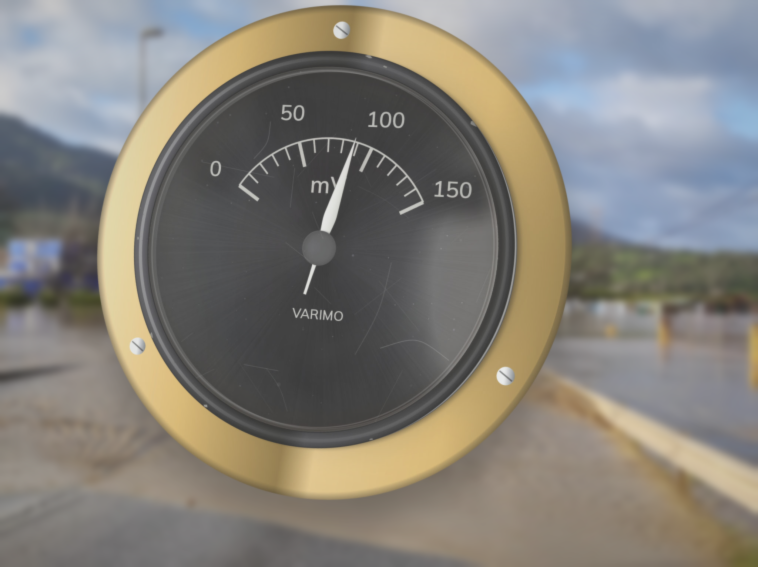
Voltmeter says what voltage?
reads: 90 mV
